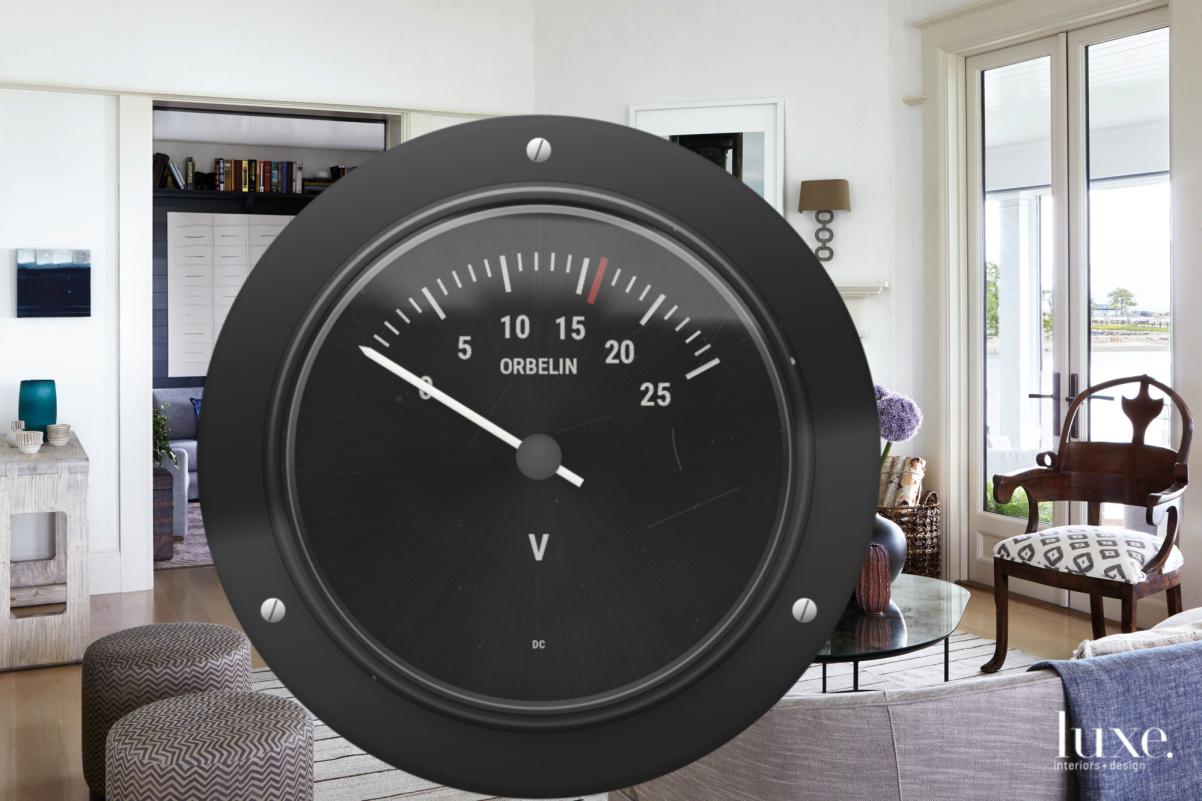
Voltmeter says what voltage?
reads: 0 V
